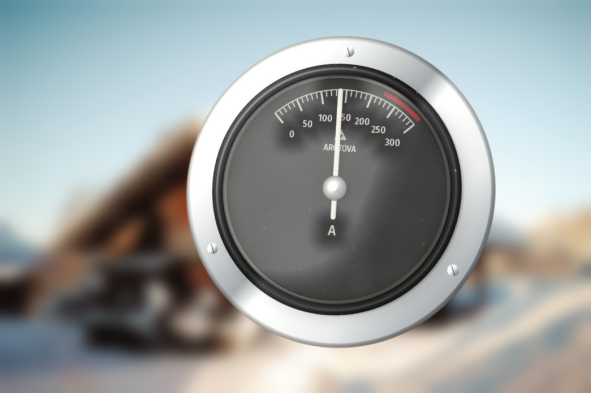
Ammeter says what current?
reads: 140 A
